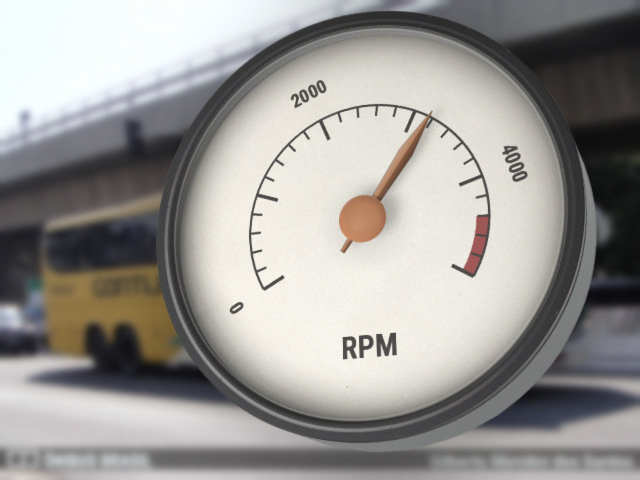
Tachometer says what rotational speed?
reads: 3200 rpm
